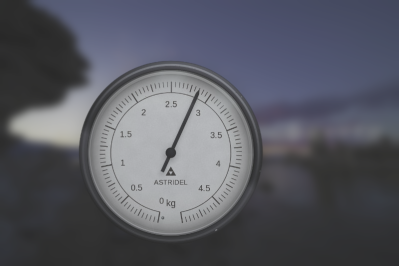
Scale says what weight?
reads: 2.85 kg
